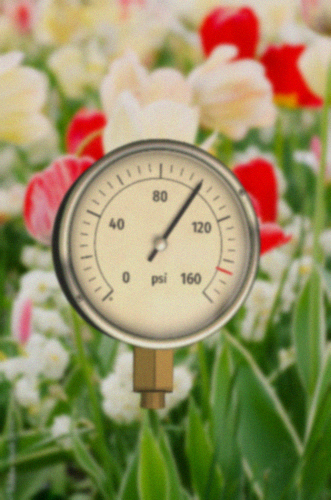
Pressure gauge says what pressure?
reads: 100 psi
